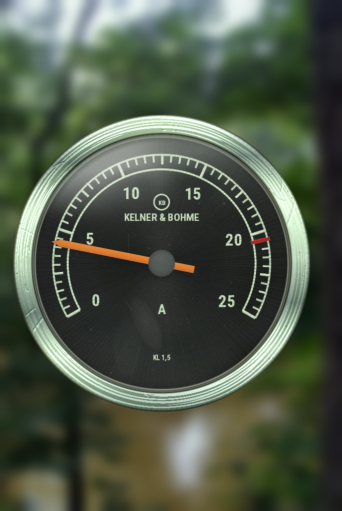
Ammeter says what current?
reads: 4.25 A
